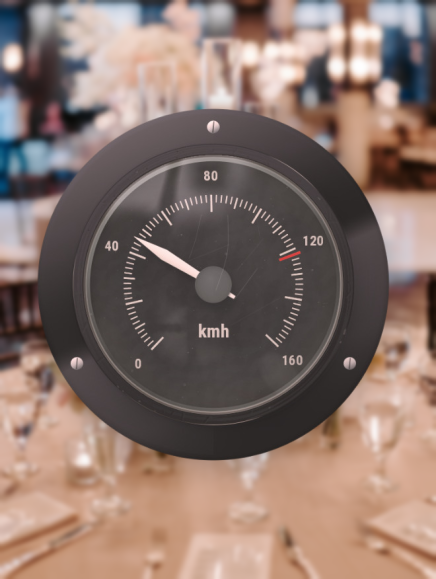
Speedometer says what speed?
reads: 46 km/h
